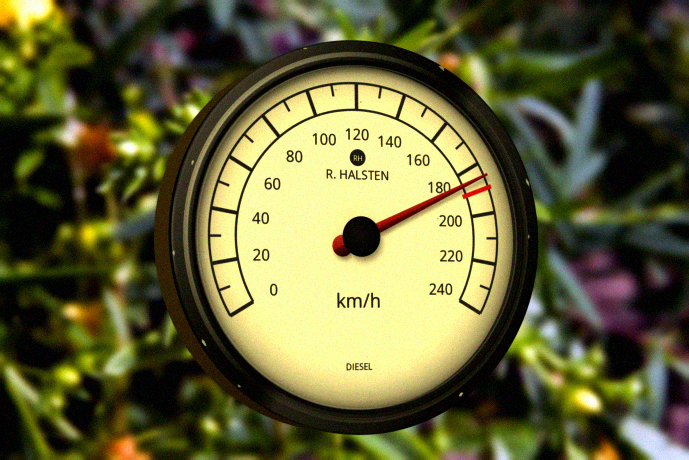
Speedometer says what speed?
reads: 185 km/h
